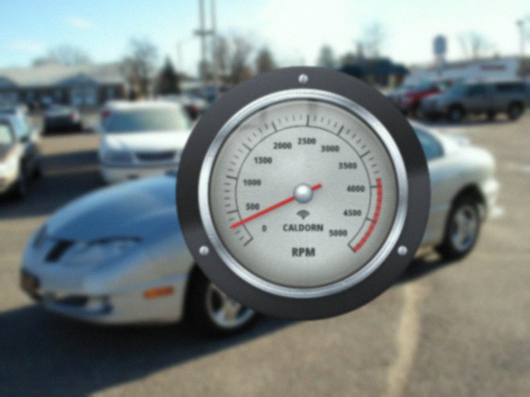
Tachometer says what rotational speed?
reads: 300 rpm
